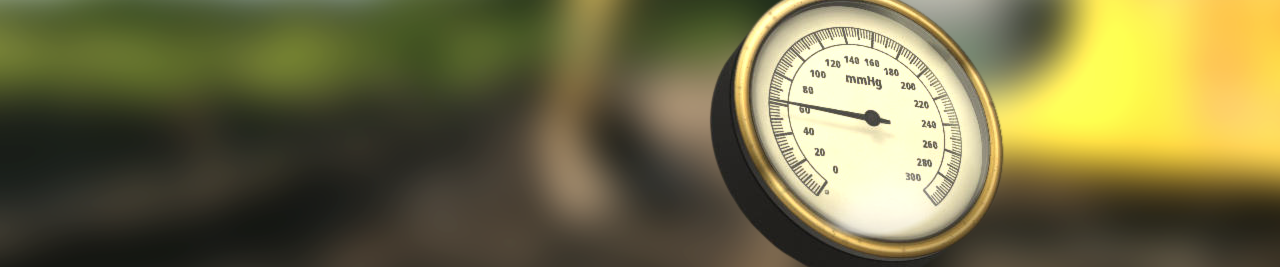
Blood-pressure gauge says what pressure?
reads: 60 mmHg
